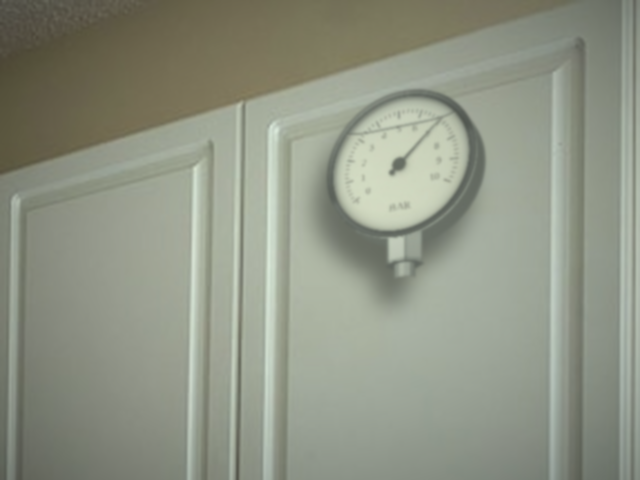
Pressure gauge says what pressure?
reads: 7 bar
